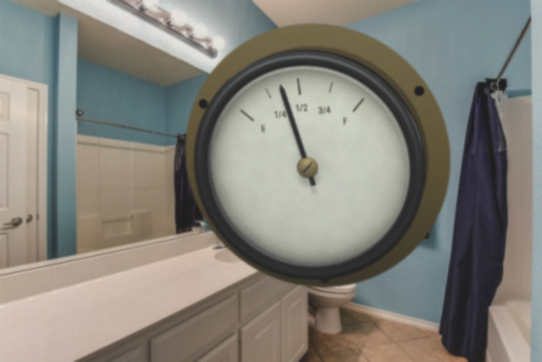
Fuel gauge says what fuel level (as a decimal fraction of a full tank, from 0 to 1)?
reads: 0.375
